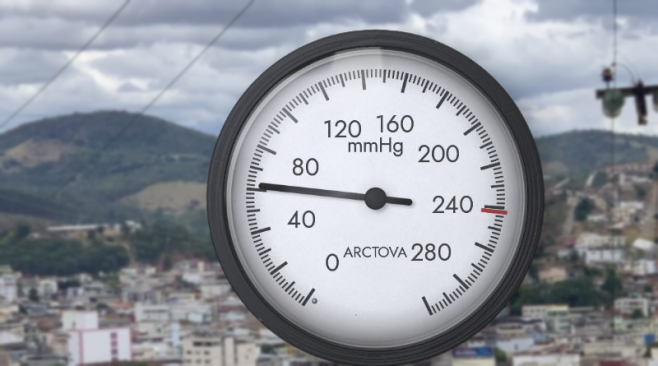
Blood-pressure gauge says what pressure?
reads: 62 mmHg
